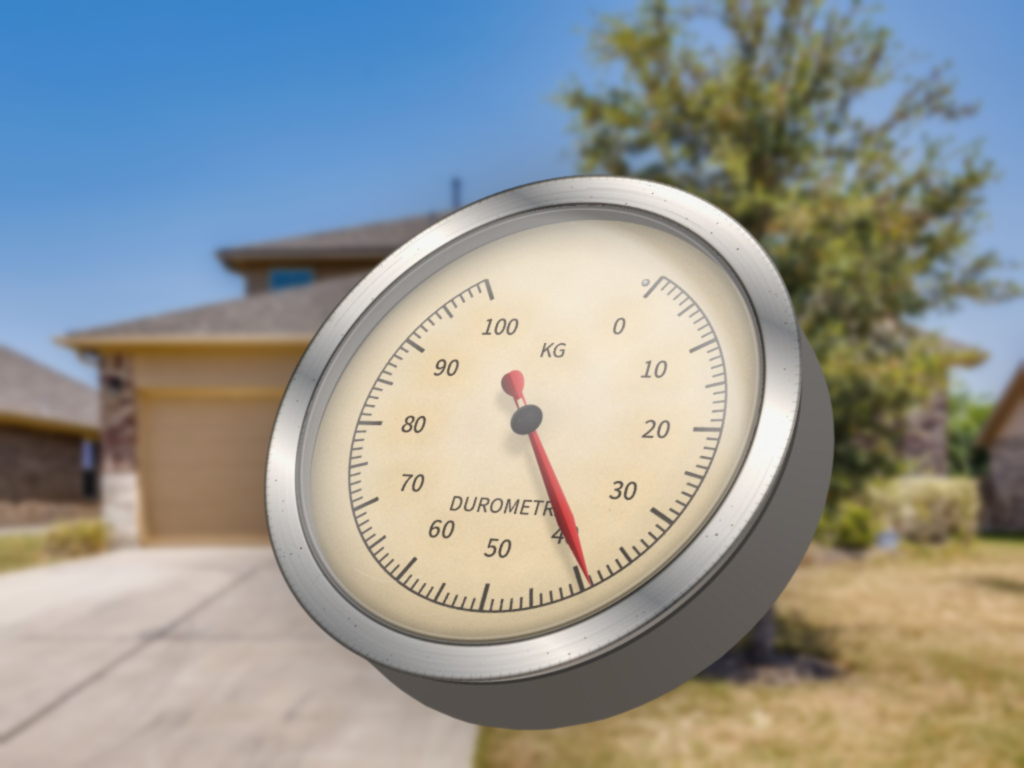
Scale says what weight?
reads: 39 kg
